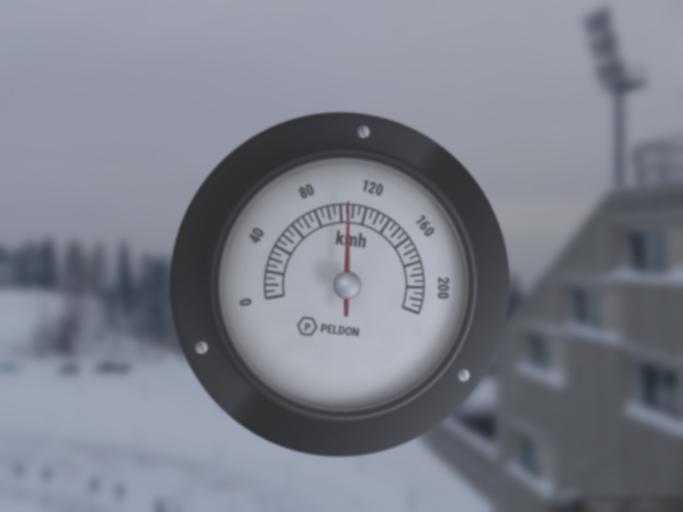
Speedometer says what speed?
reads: 105 km/h
